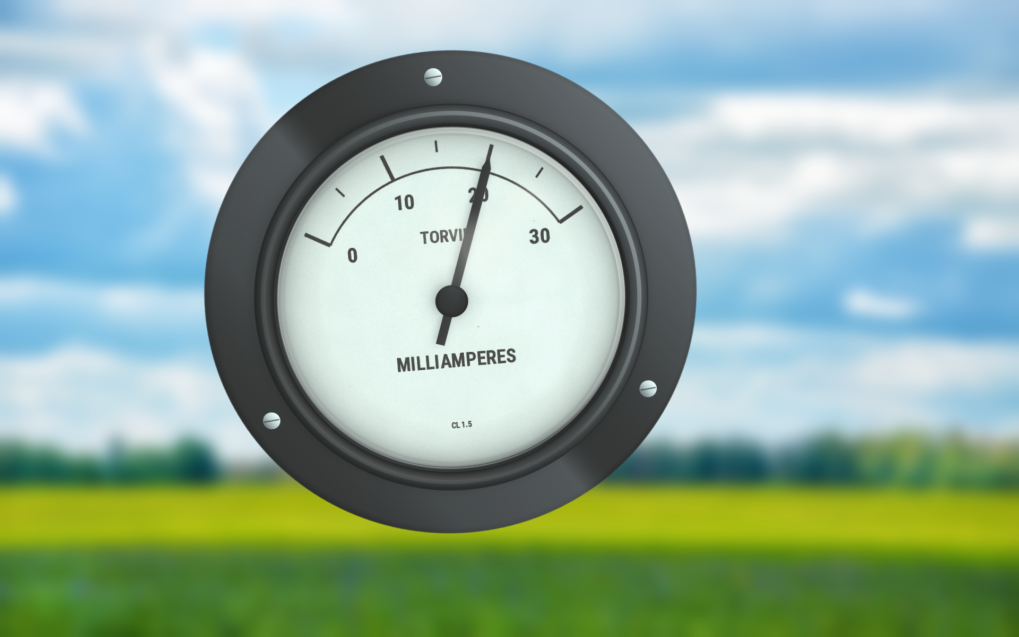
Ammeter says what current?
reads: 20 mA
